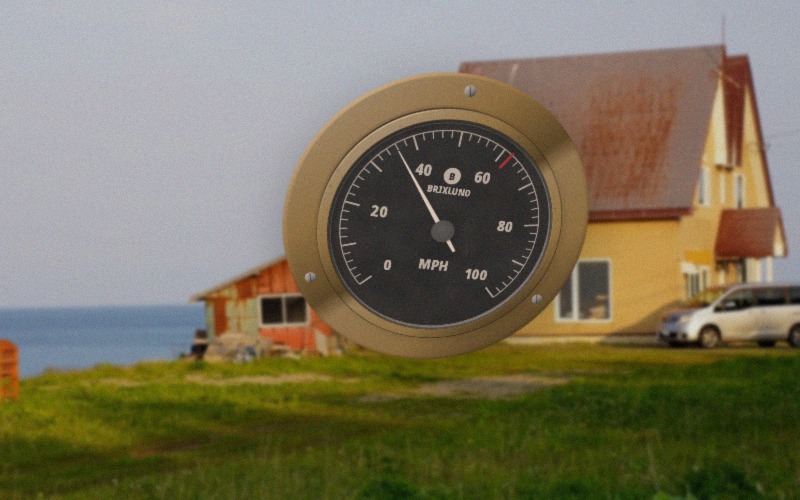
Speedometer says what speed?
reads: 36 mph
